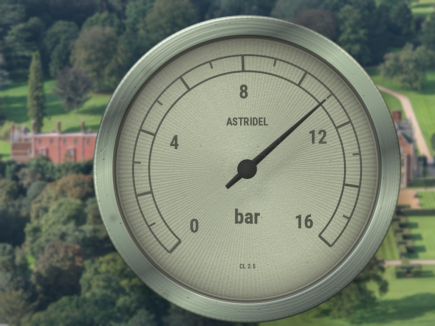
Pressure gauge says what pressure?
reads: 11 bar
